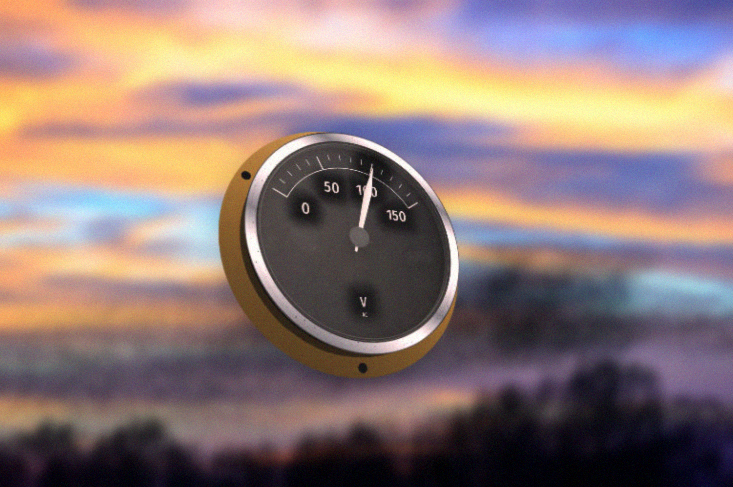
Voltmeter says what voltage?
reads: 100 V
